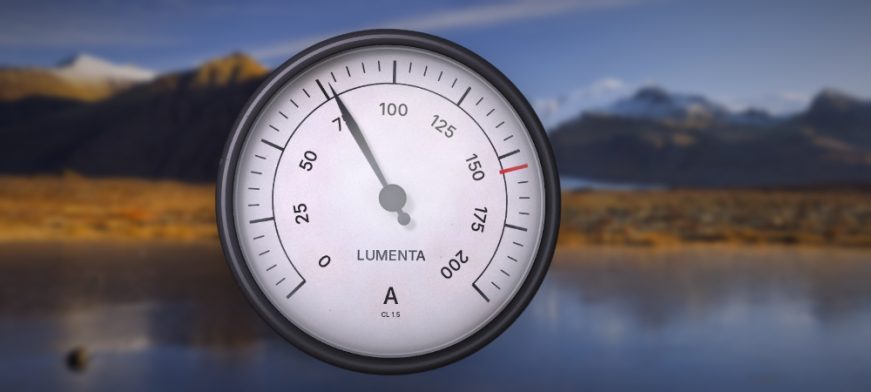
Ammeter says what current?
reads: 77.5 A
